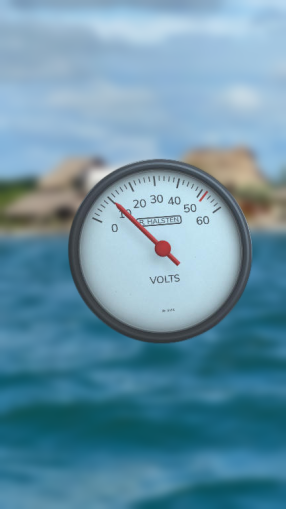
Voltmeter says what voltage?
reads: 10 V
